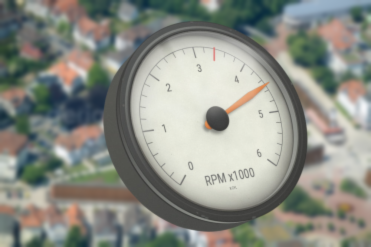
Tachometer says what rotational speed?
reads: 4500 rpm
